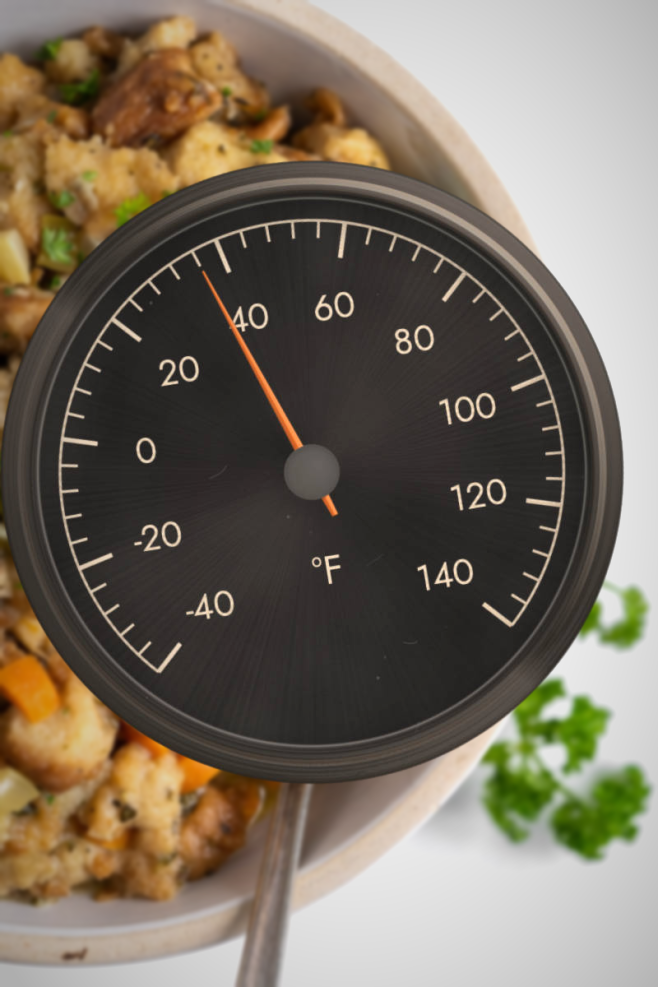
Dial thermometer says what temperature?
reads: 36 °F
